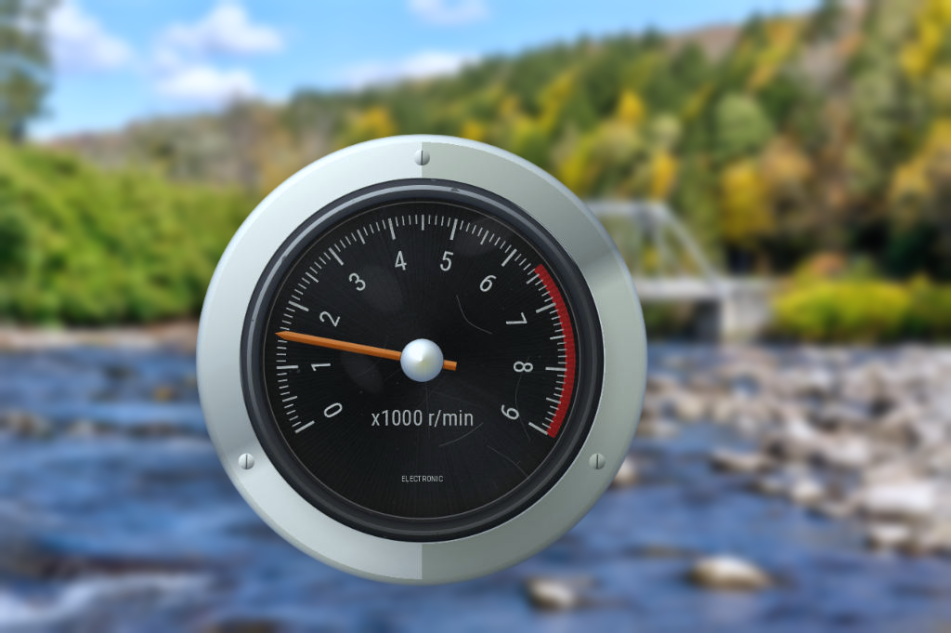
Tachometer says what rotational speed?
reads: 1500 rpm
